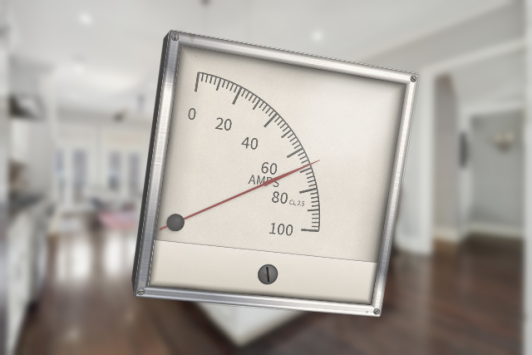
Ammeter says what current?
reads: 68 A
